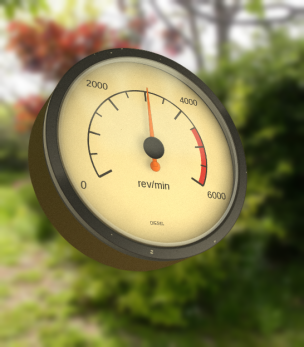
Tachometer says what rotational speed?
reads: 3000 rpm
